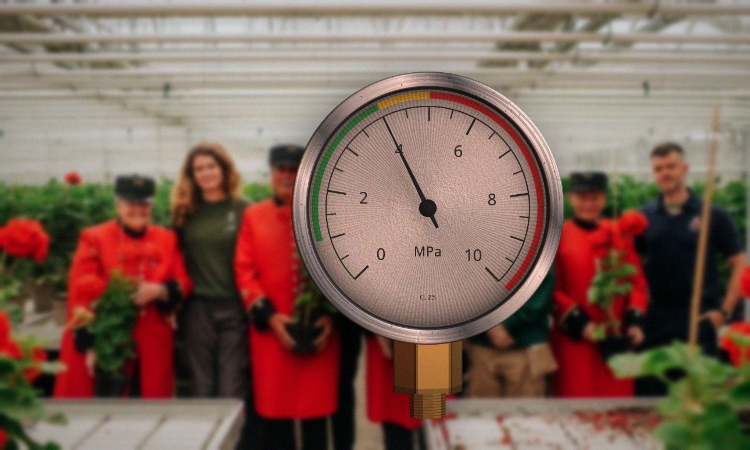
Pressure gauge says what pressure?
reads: 4 MPa
